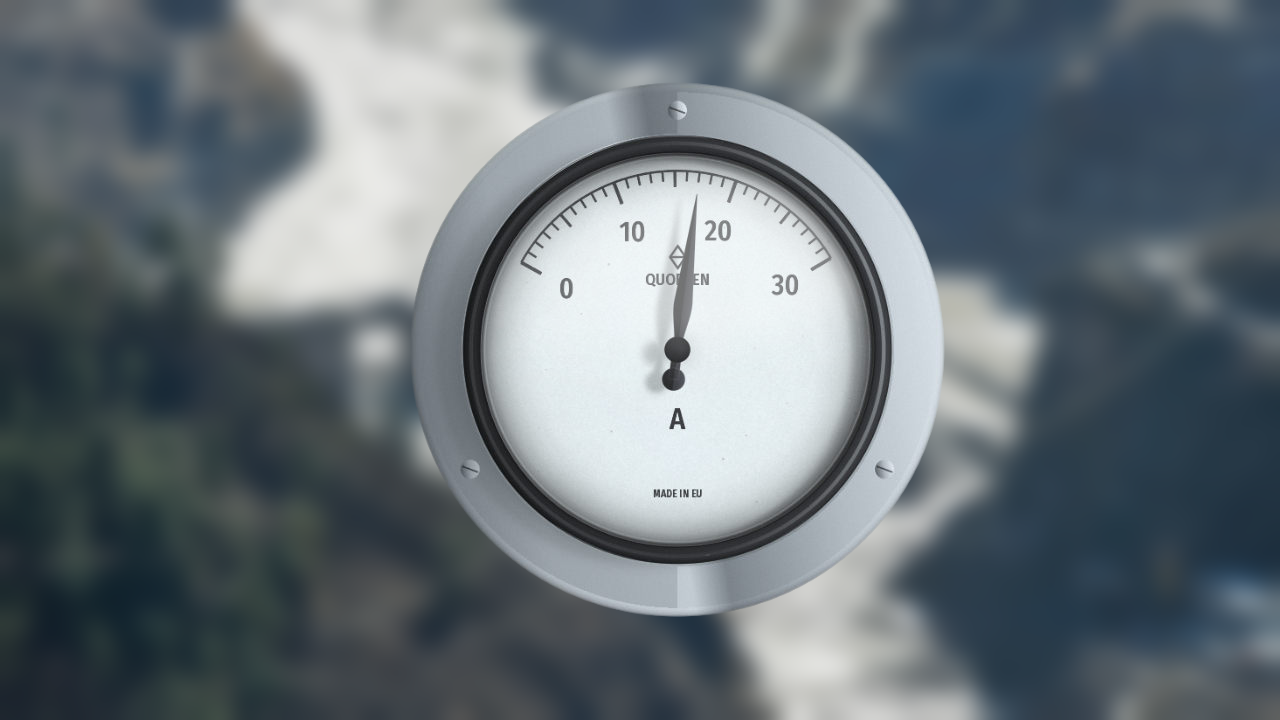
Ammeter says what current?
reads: 17 A
